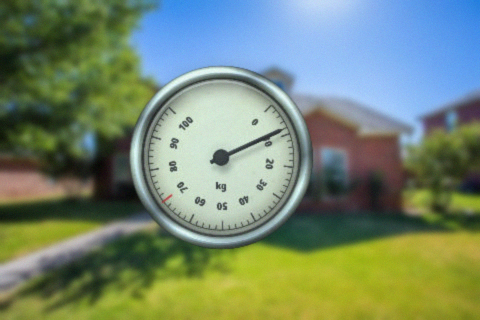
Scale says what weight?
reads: 8 kg
